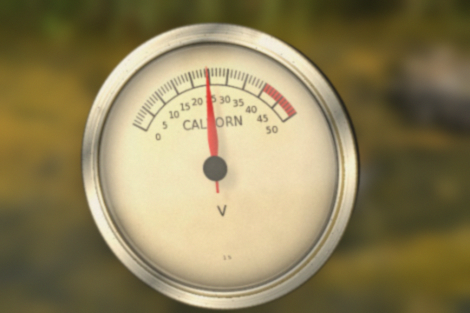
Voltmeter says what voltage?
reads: 25 V
